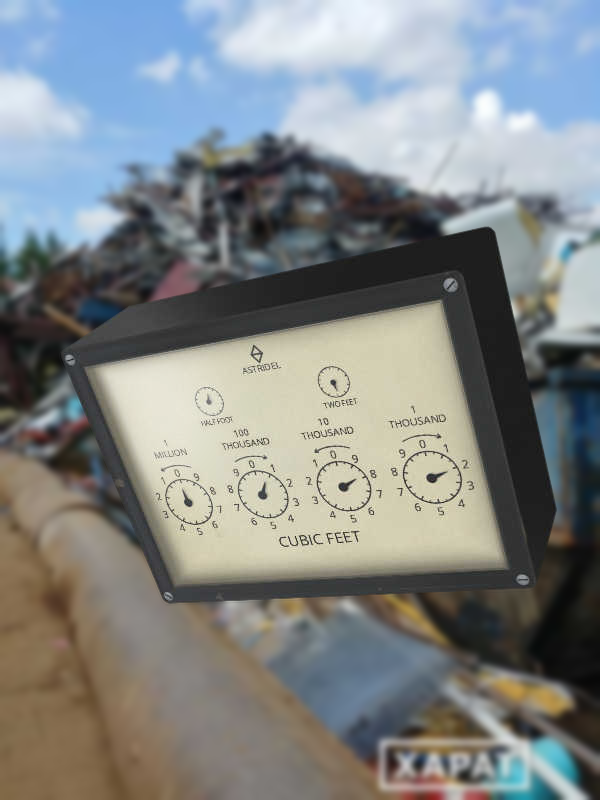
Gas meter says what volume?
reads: 8200 ft³
